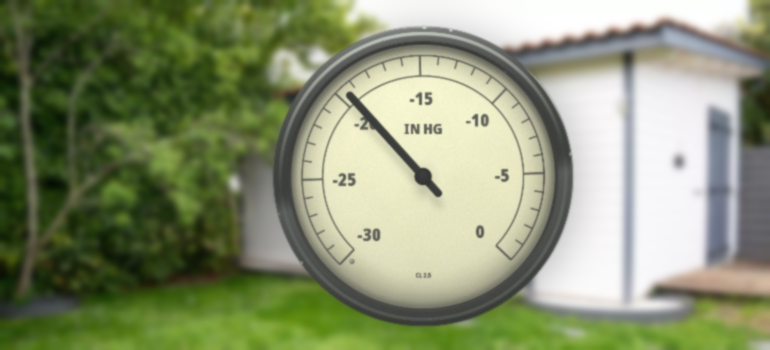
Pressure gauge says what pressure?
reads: -19.5 inHg
